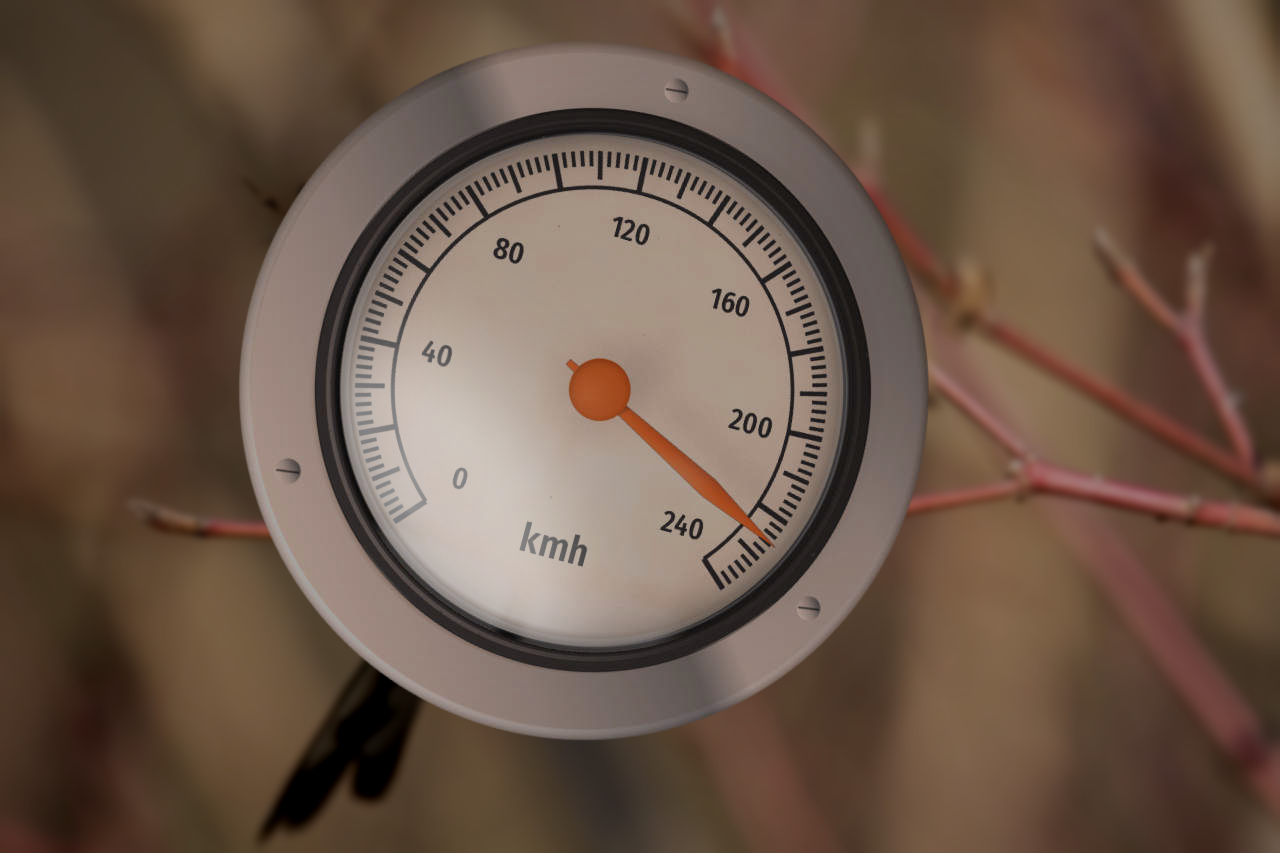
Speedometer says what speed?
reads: 226 km/h
